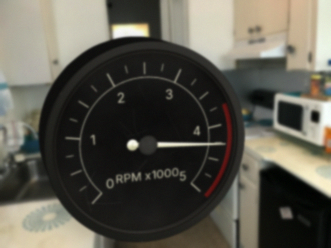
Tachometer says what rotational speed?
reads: 4250 rpm
